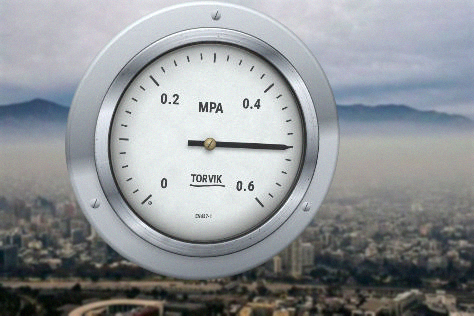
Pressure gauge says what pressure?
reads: 0.5 MPa
